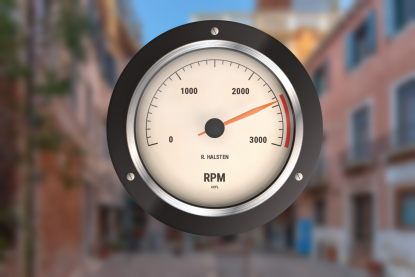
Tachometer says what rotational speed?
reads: 2450 rpm
